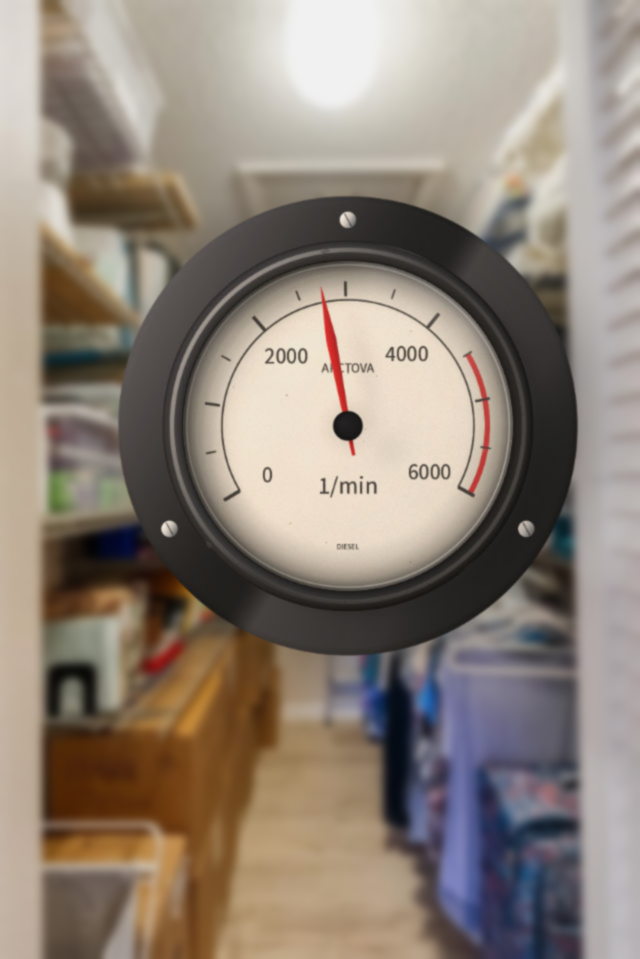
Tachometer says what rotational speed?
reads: 2750 rpm
